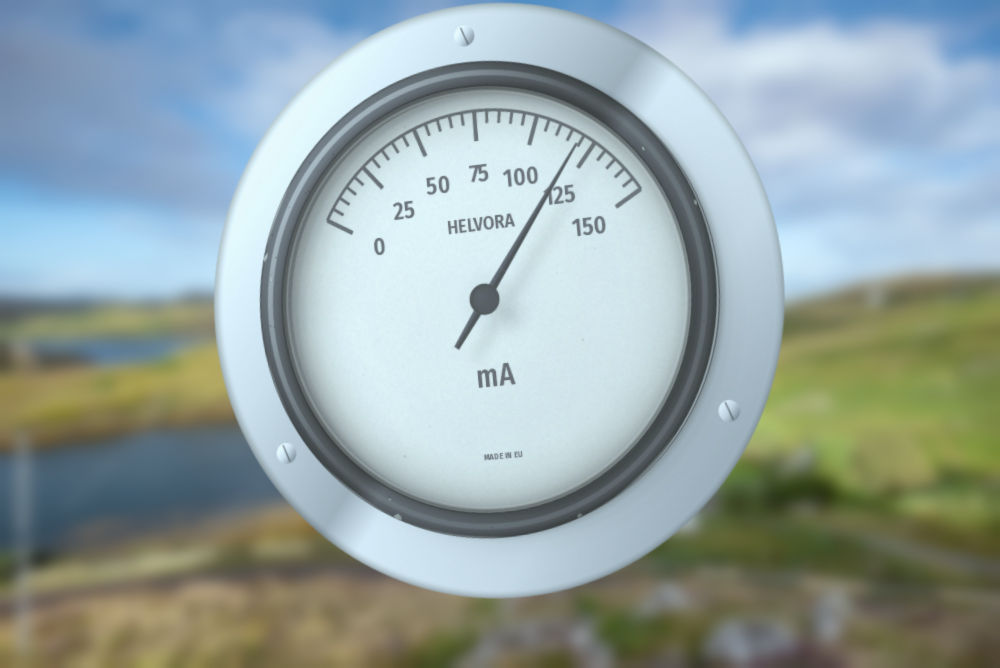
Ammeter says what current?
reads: 120 mA
